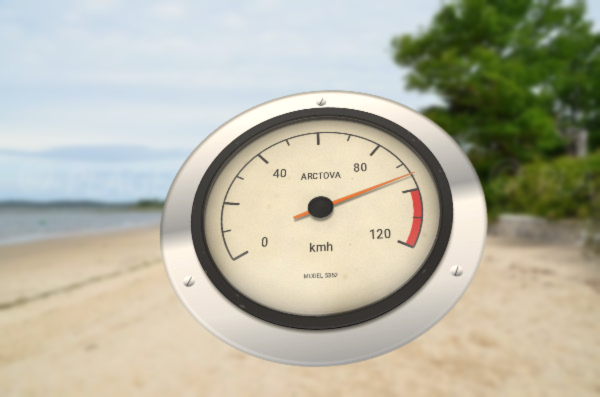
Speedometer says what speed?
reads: 95 km/h
